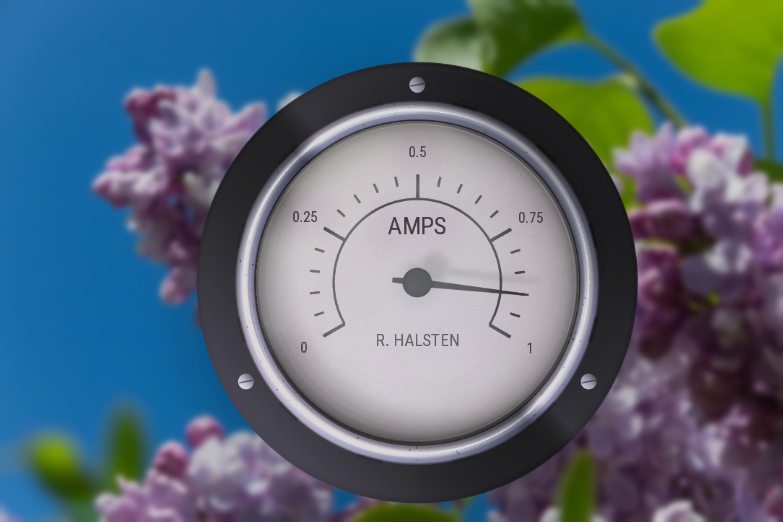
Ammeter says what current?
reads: 0.9 A
